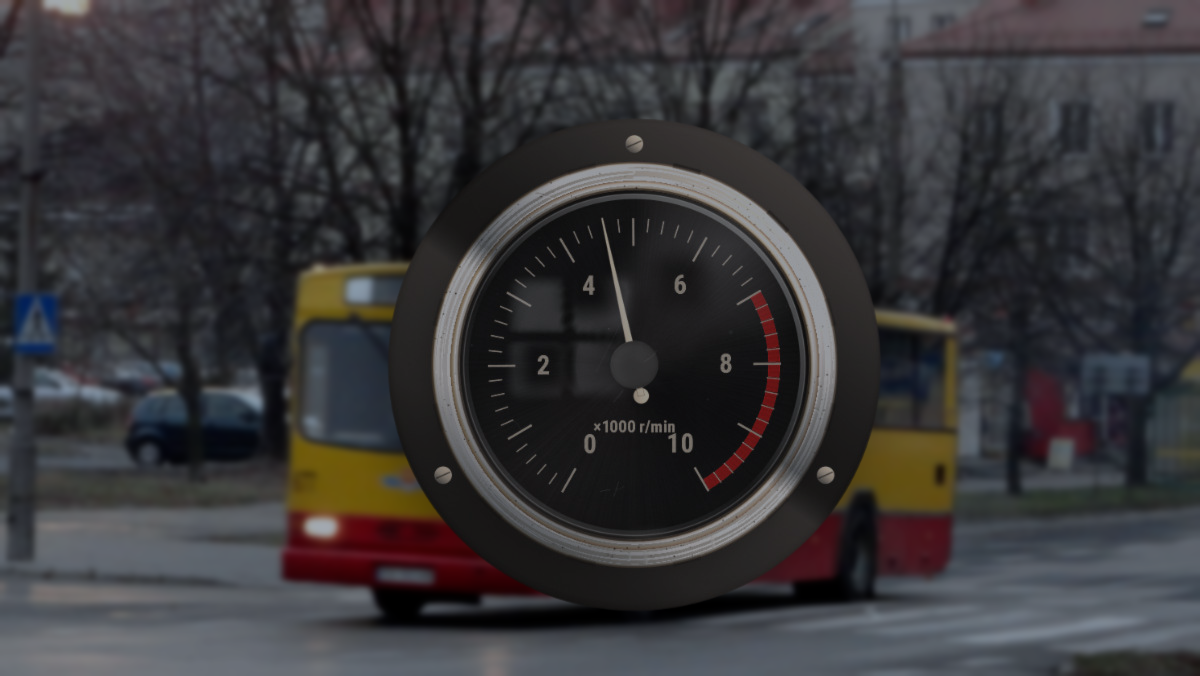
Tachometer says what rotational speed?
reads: 4600 rpm
